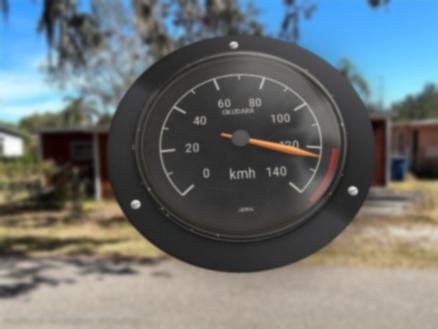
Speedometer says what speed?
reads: 125 km/h
